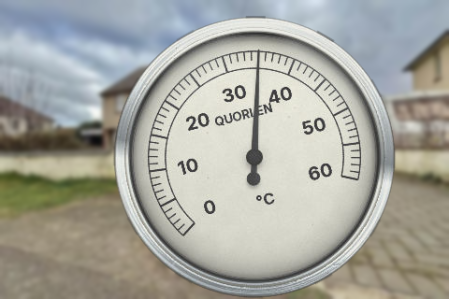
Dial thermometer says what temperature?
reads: 35 °C
